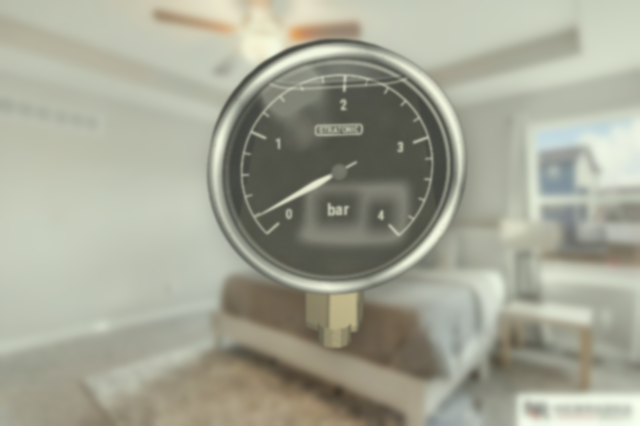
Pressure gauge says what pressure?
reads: 0.2 bar
